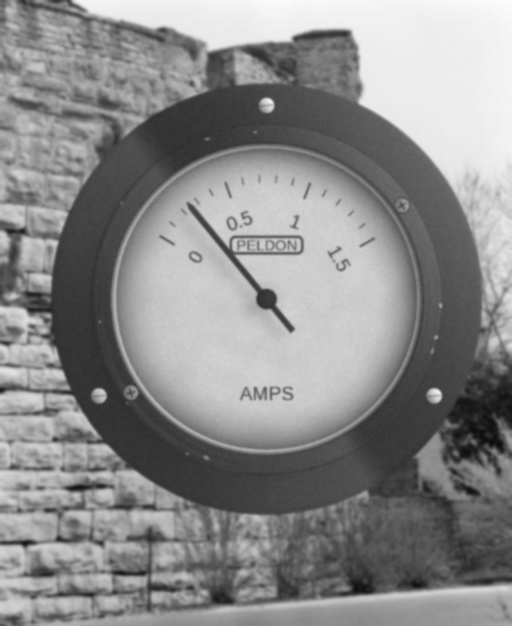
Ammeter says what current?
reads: 0.25 A
